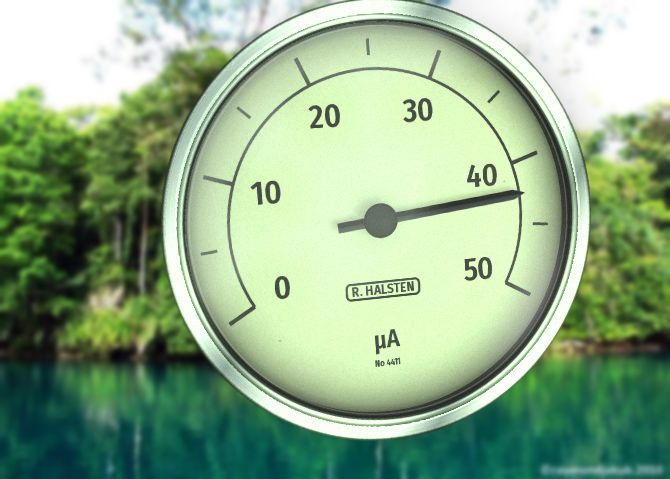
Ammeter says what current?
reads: 42.5 µA
